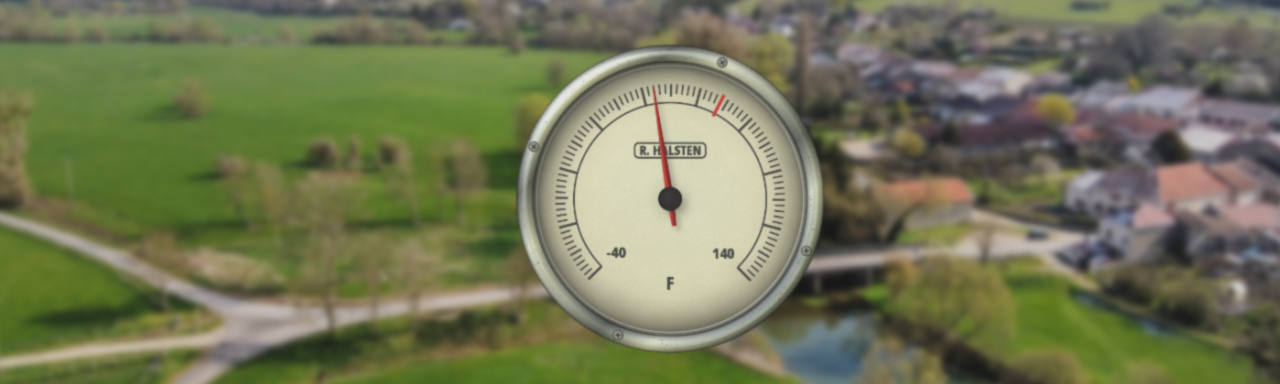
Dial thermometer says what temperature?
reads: 44 °F
